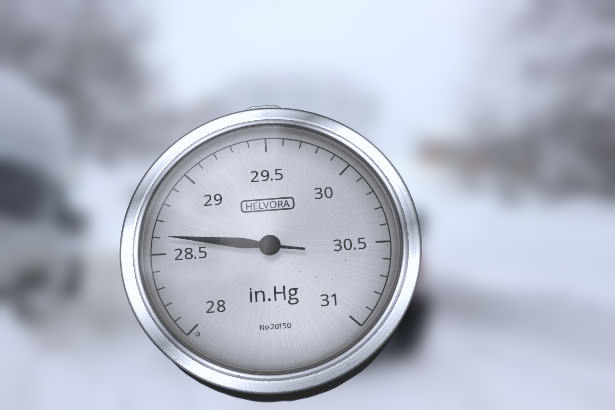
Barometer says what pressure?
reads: 28.6 inHg
